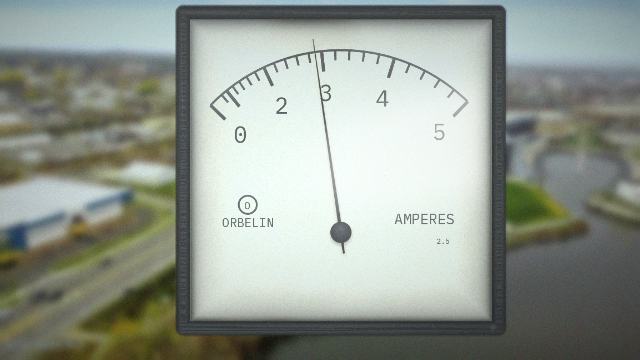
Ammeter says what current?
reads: 2.9 A
